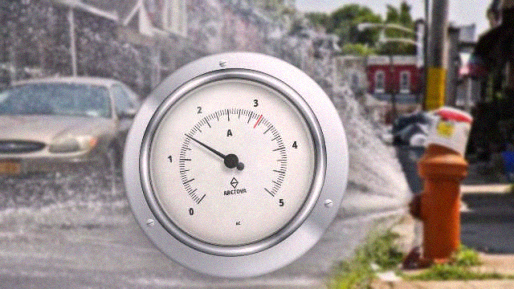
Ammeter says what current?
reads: 1.5 A
